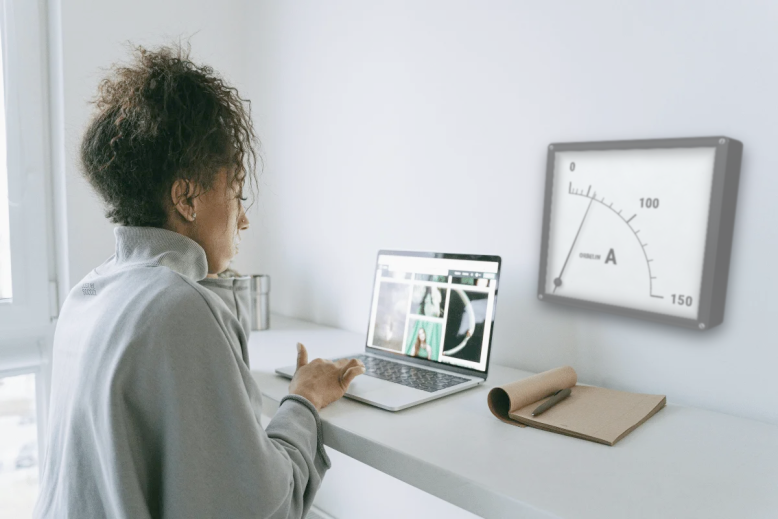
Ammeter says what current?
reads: 60 A
